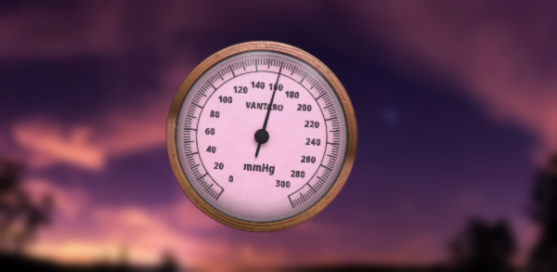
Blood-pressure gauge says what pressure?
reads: 160 mmHg
